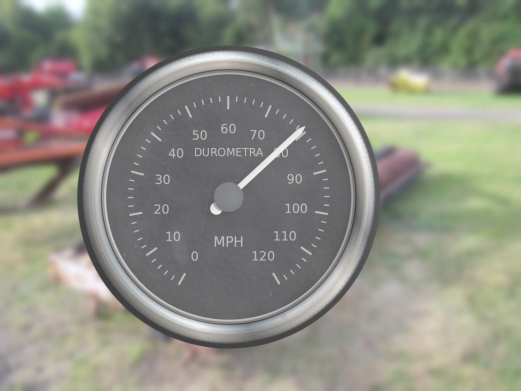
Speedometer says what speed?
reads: 79 mph
